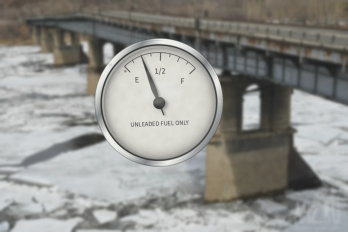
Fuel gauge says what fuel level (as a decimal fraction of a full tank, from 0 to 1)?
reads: 0.25
